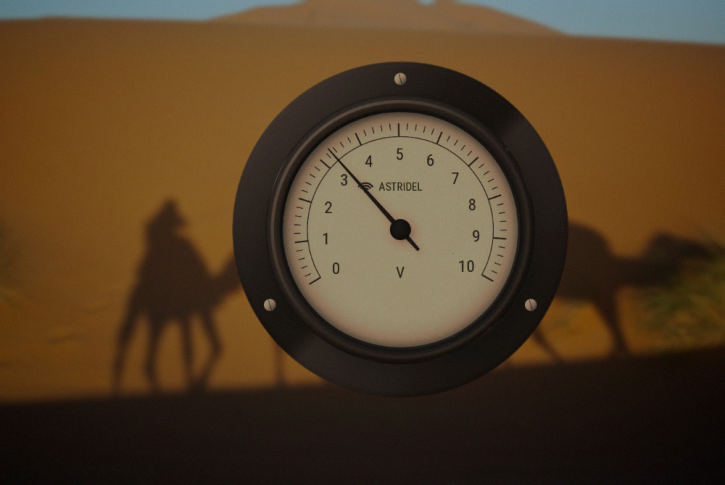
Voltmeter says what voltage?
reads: 3.3 V
